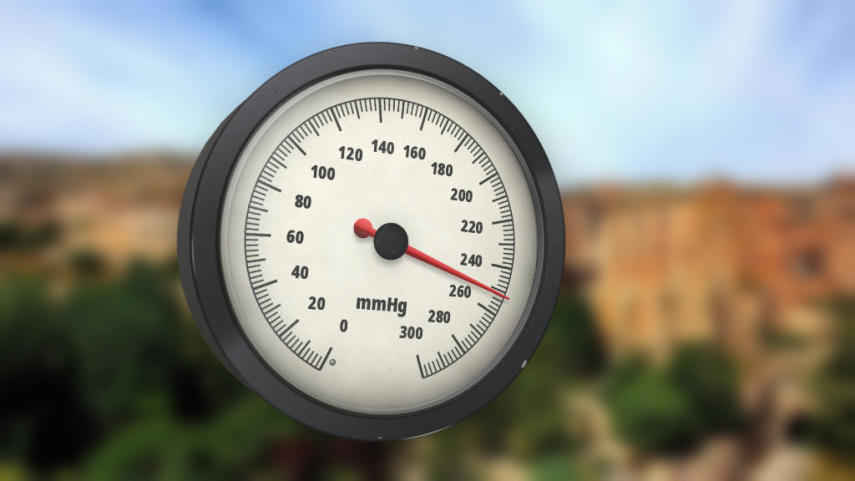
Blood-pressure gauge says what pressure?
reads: 252 mmHg
